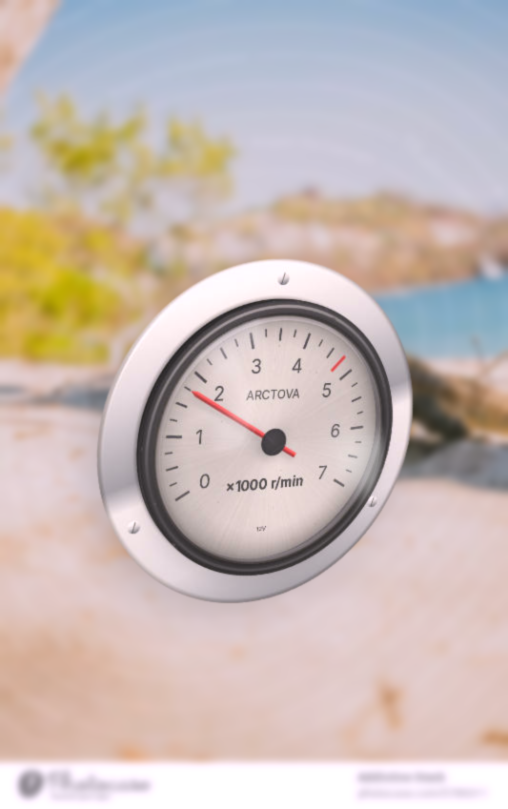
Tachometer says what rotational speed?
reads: 1750 rpm
